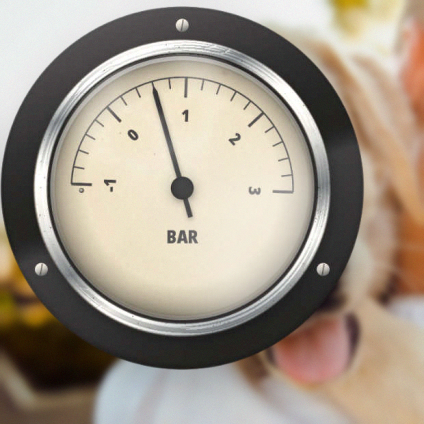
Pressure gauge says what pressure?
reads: 0.6 bar
